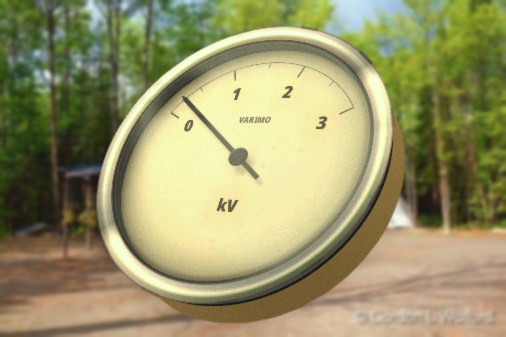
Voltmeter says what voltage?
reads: 0.25 kV
